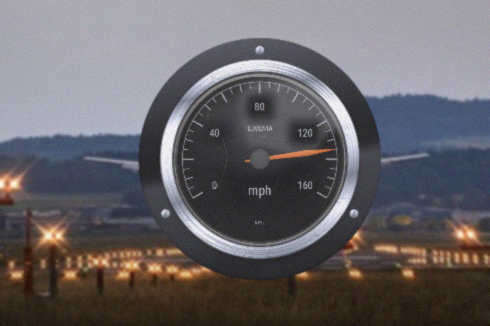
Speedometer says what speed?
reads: 135 mph
